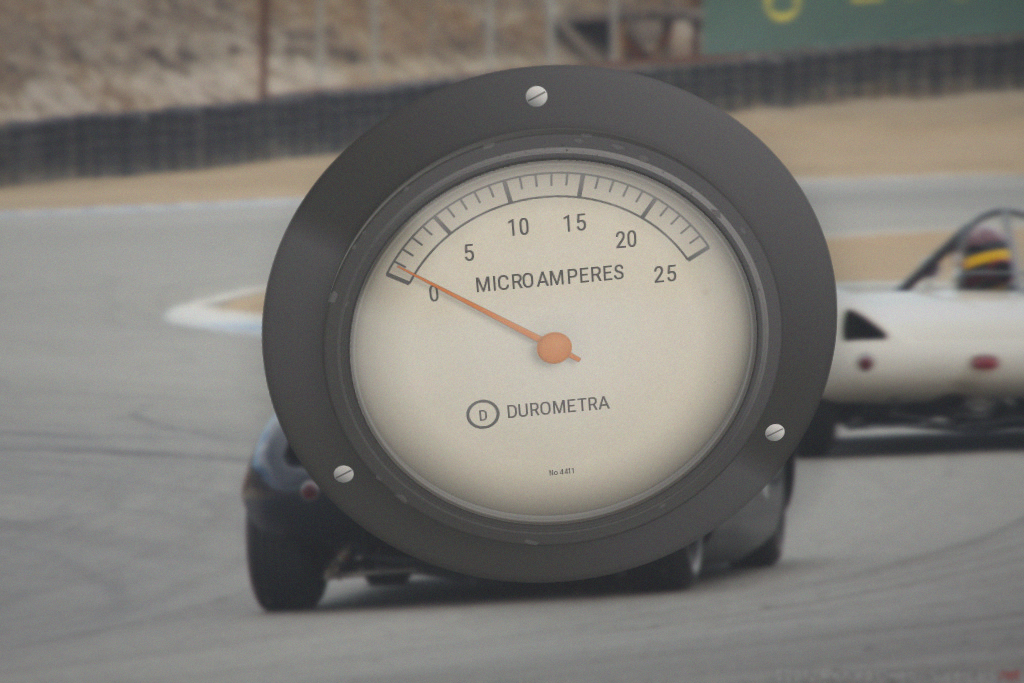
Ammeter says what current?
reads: 1 µA
